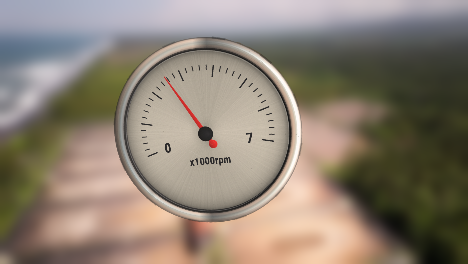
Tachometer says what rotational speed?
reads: 2600 rpm
